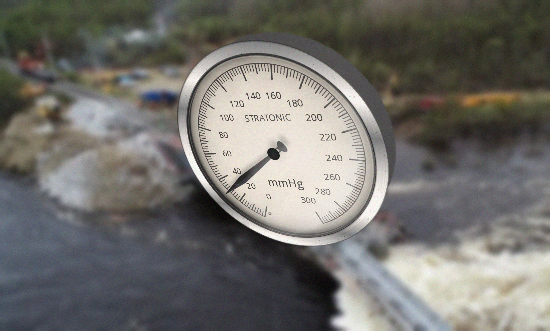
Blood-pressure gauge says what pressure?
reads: 30 mmHg
